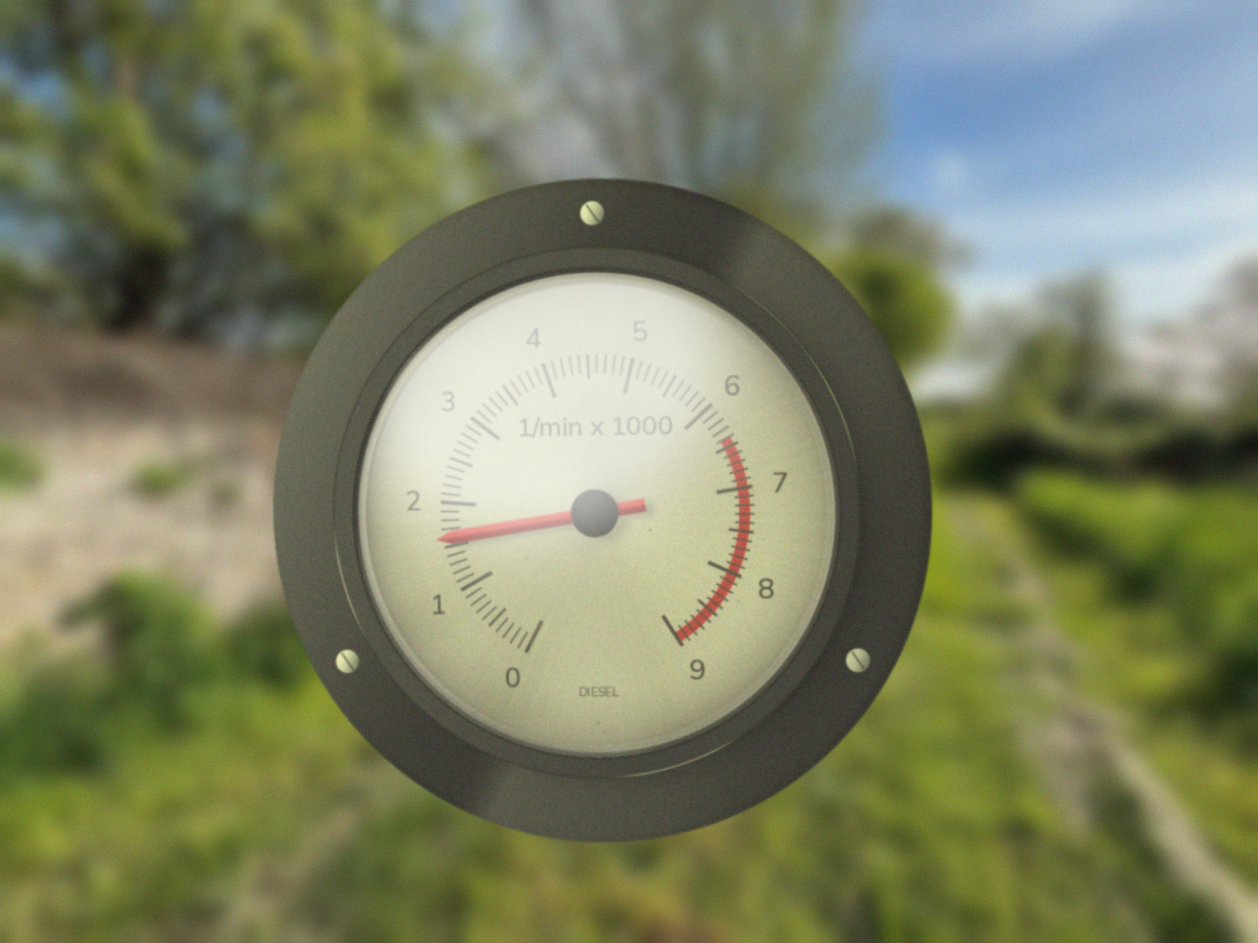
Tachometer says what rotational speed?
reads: 1600 rpm
